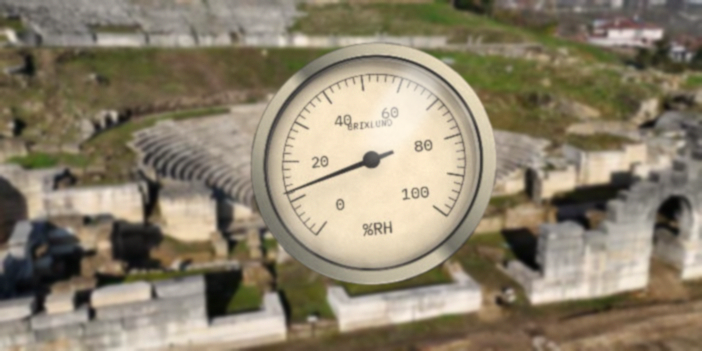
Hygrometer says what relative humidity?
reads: 12 %
